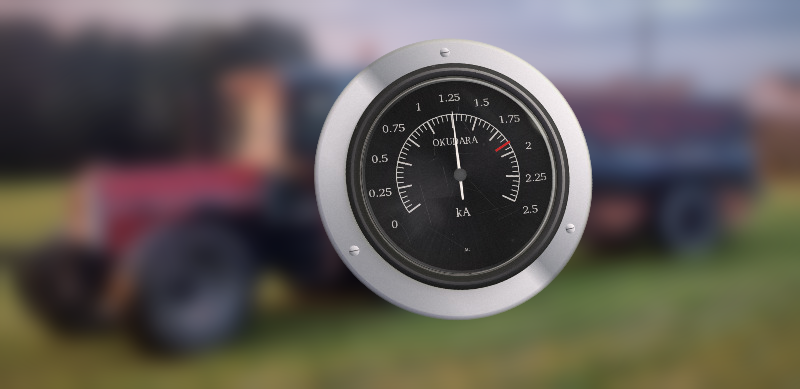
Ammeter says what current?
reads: 1.25 kA
